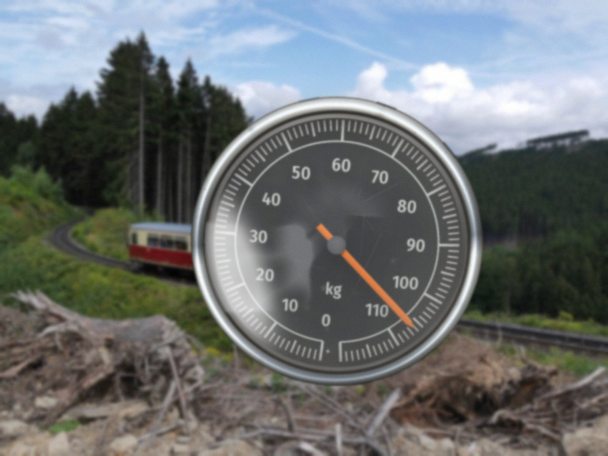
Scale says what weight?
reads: 106 kg
